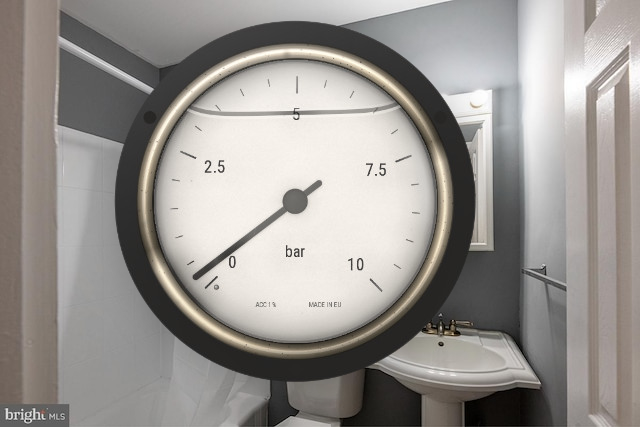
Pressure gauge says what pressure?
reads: 0.25 bar
